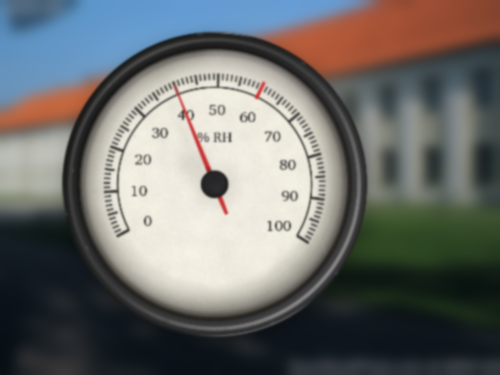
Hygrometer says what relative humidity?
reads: 40 %
